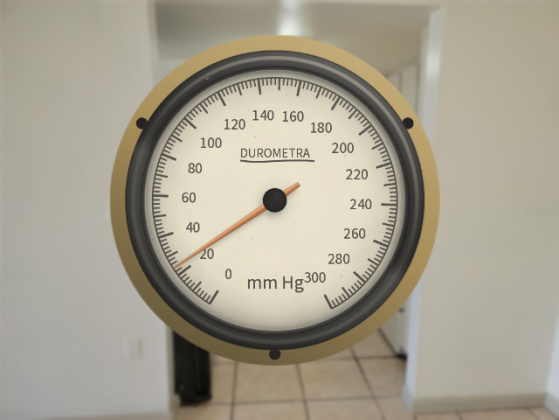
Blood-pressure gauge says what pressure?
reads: 24 mmHg
